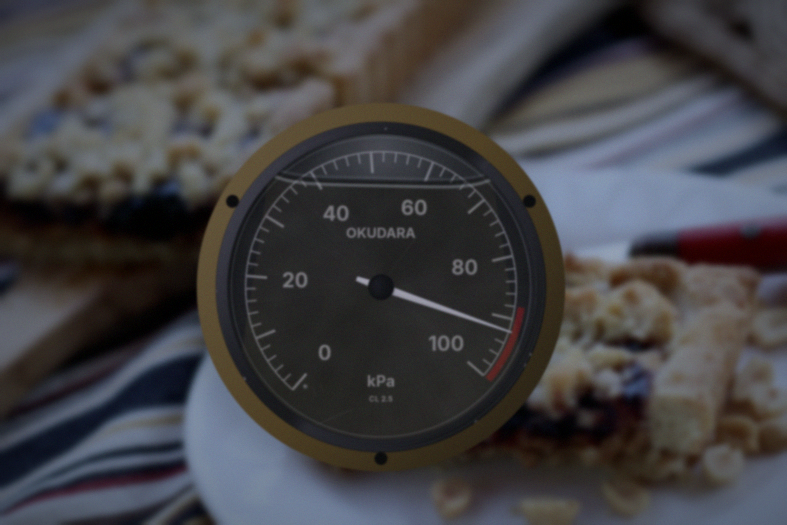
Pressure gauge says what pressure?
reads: 92 kPa
